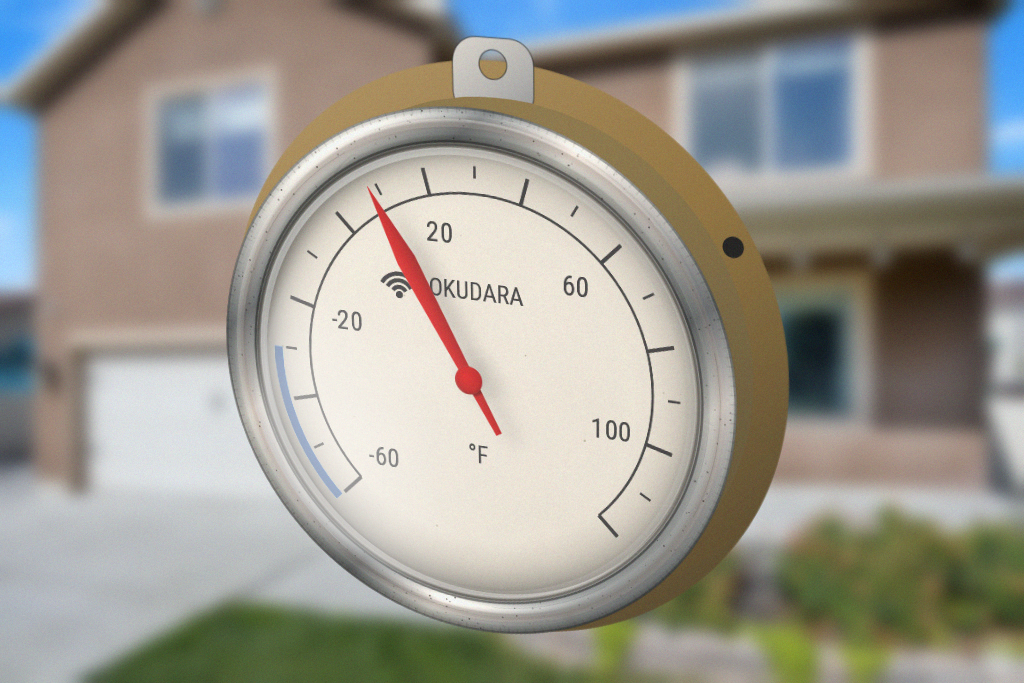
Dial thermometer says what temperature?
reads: 10 °F
